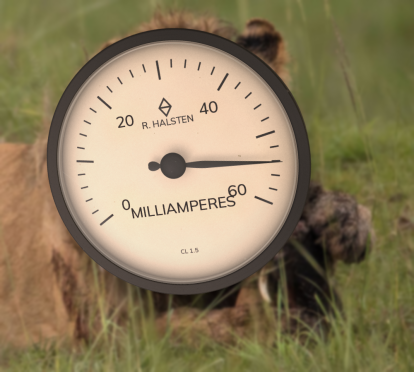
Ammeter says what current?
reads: 54 mA
